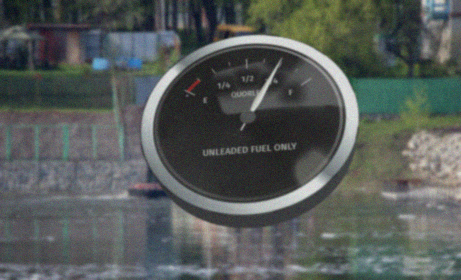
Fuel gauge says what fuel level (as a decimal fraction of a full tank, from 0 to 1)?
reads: 0.75
